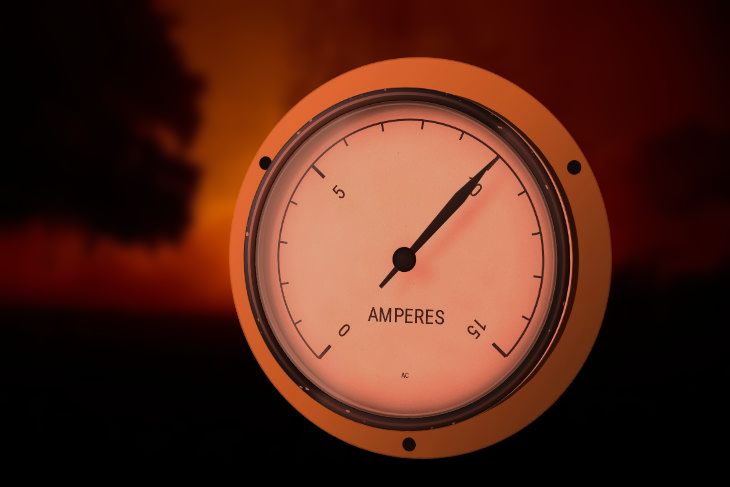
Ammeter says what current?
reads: 10 A
